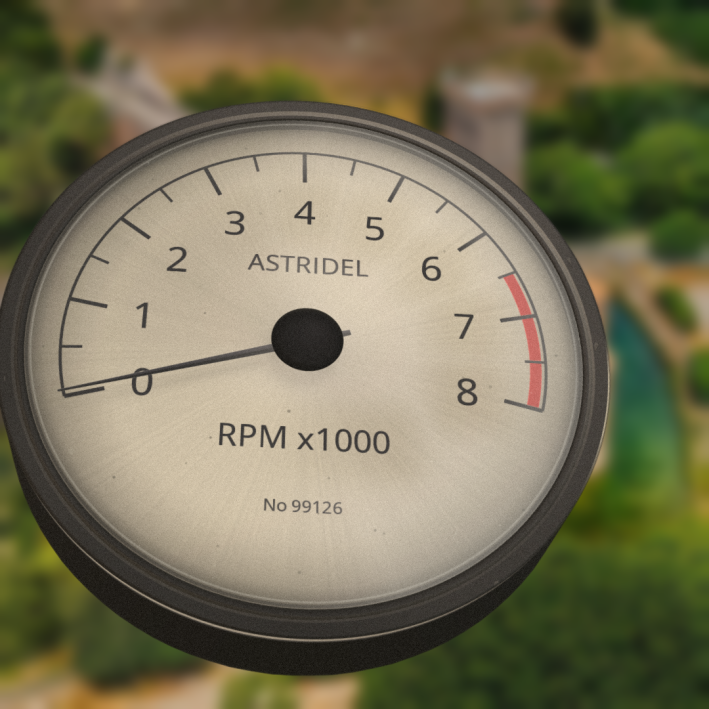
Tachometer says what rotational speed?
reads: 0 rpm
